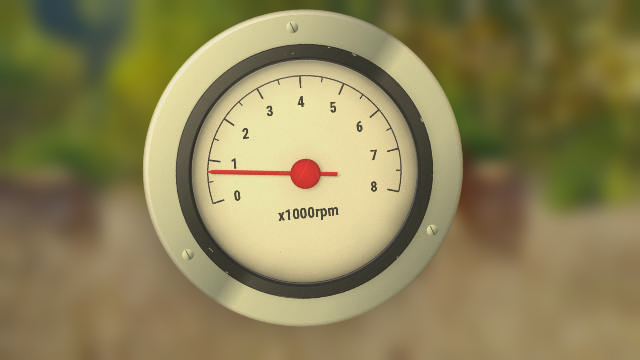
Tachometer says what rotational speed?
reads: 750 rpm
